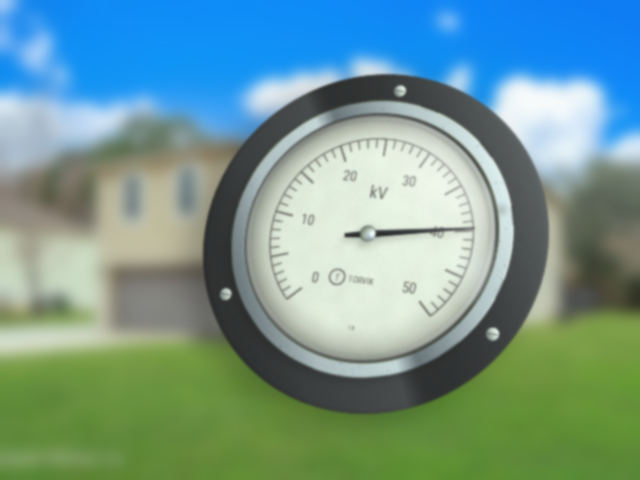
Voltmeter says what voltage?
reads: 40 kV
